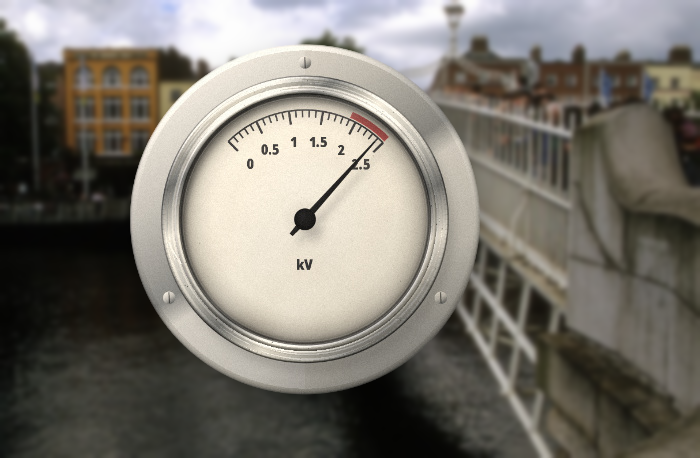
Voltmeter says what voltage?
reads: 2.4 kV
